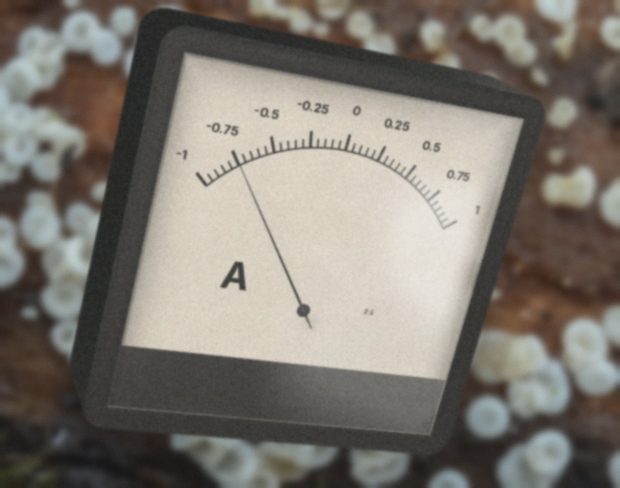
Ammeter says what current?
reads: -0.75 A
